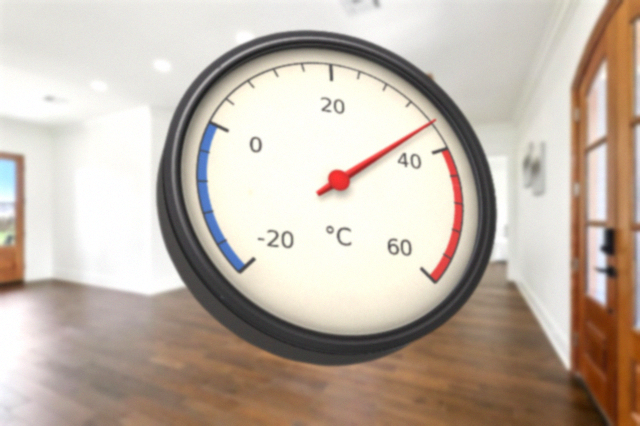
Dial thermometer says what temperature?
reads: 36 °C
